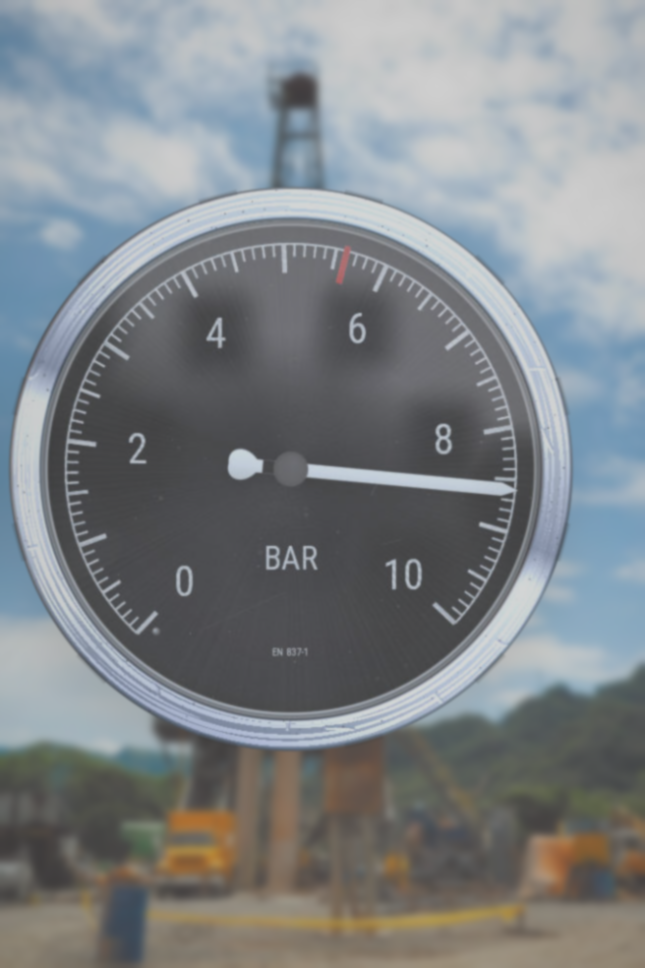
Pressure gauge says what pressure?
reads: 8.6 bar
